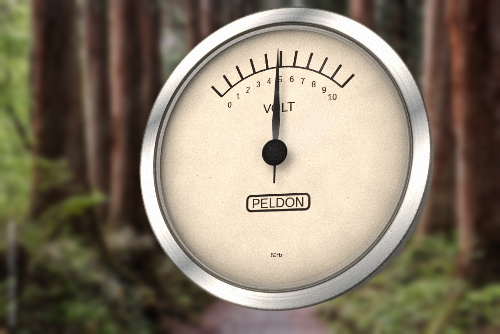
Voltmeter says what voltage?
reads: 5 V
